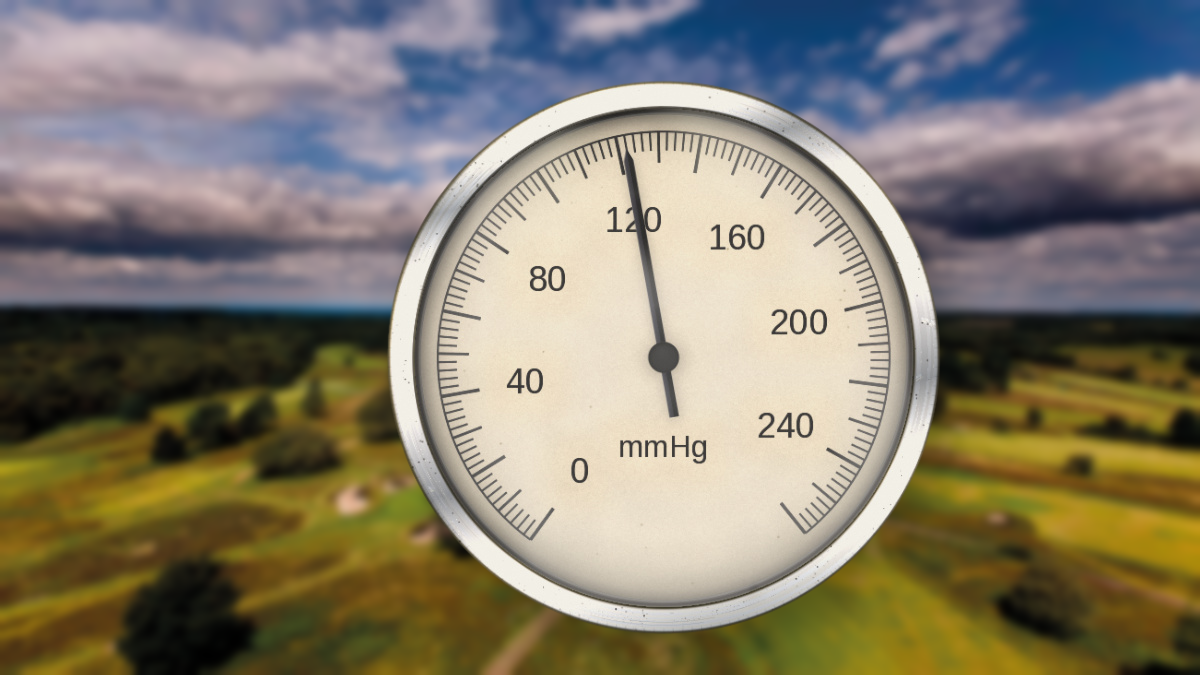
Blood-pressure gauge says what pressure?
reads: 122 mmHg
